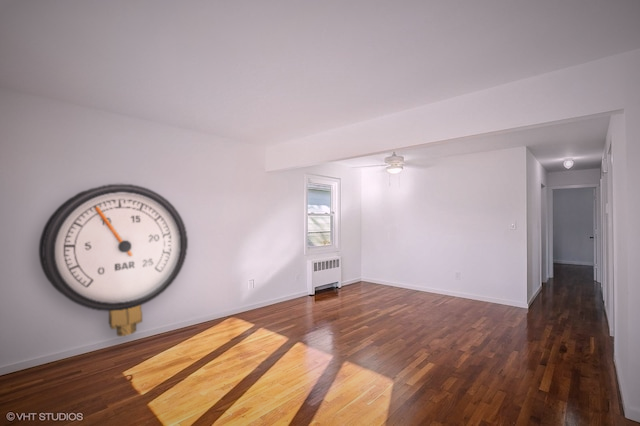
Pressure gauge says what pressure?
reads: 10 bar
